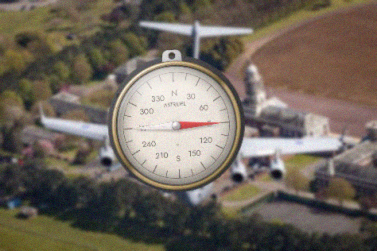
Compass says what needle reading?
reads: 90 °
